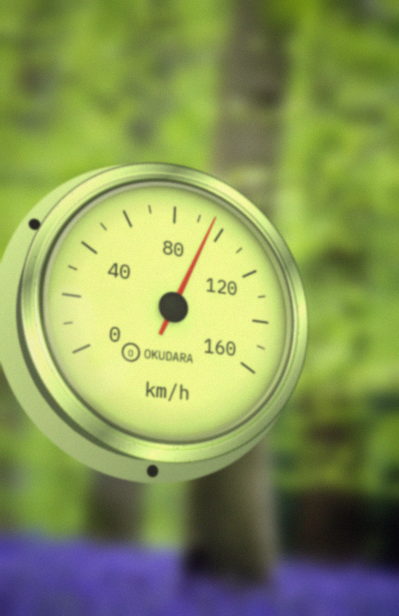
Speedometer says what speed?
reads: 95 km/h
